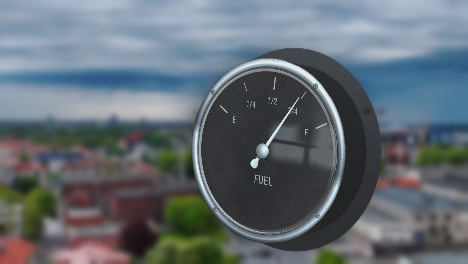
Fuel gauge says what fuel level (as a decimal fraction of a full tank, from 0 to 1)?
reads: 0.75
